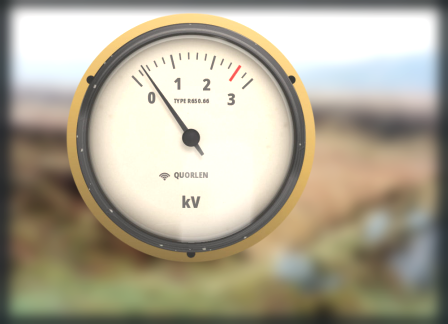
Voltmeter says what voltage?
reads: 0.3 kV
